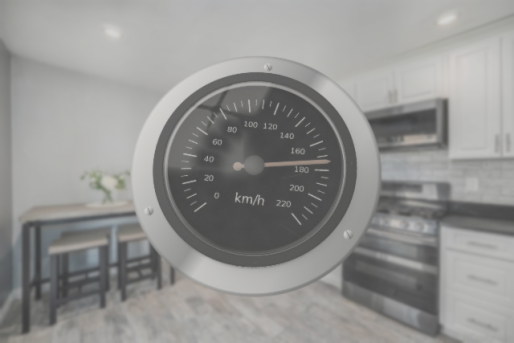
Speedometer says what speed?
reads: 175 km/h
